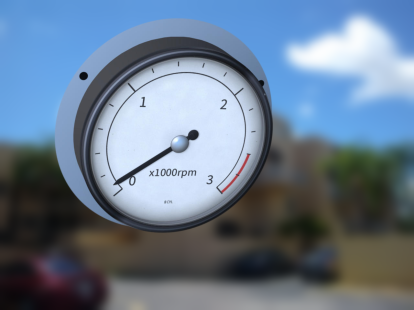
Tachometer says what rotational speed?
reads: 100 rpm
